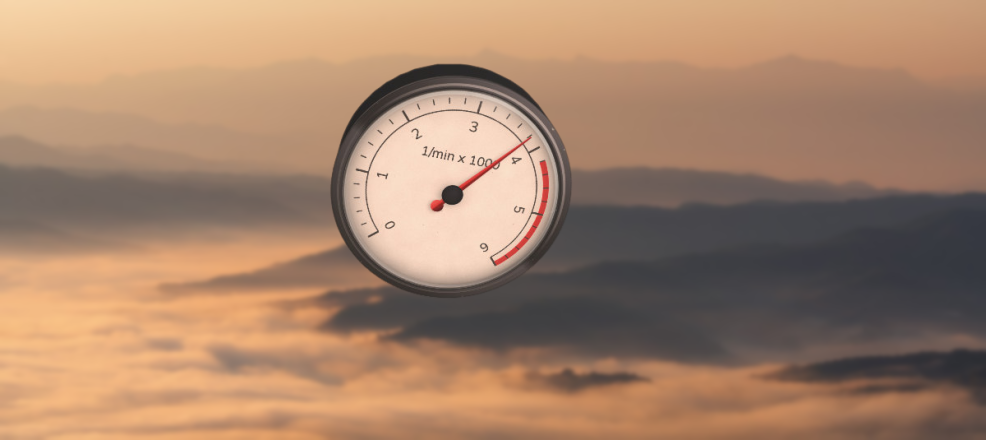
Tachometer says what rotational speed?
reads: 3800 rpm
